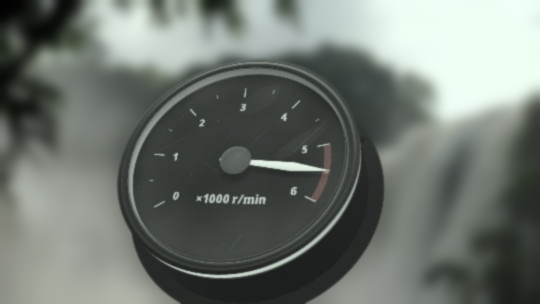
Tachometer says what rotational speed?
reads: 5500 rpm
